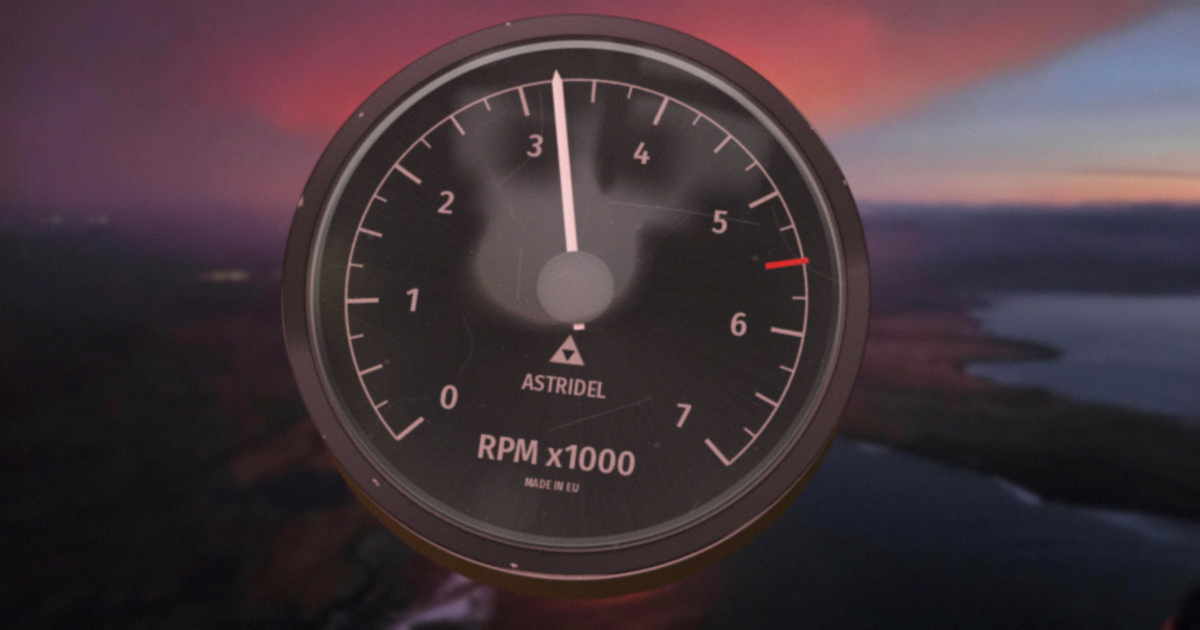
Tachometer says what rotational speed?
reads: 3250 rpm
